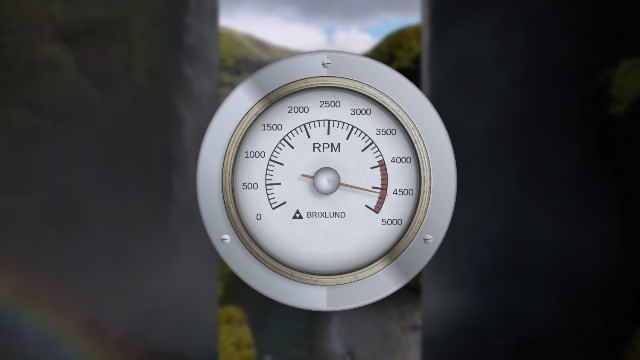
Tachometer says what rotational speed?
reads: 4600 rpm
